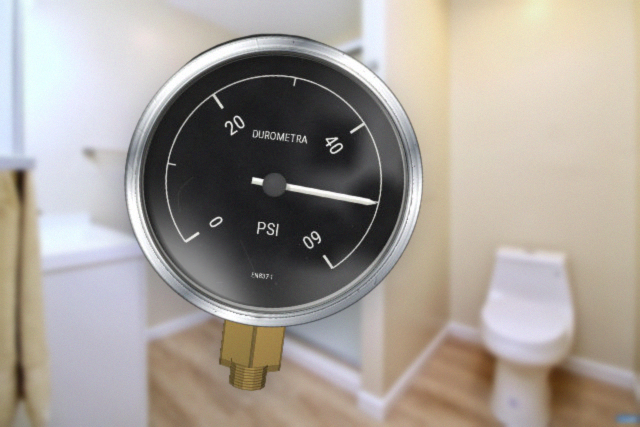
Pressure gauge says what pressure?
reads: 50 psi
